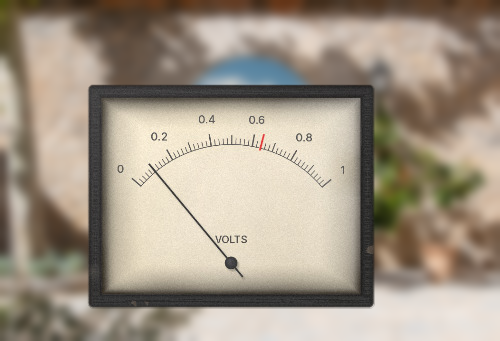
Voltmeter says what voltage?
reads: 0.1 V
